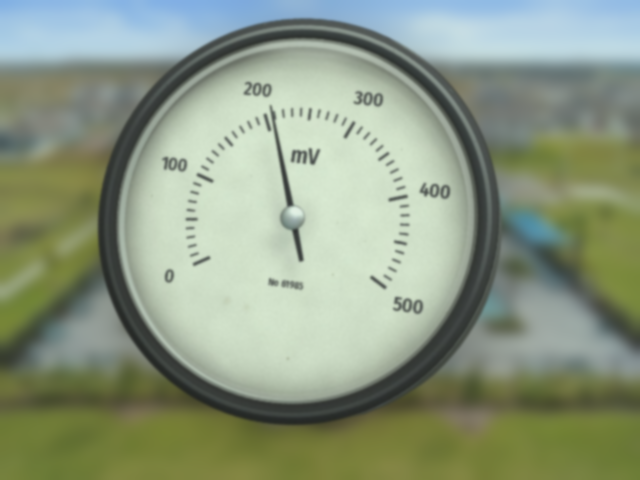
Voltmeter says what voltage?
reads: 210 mV
